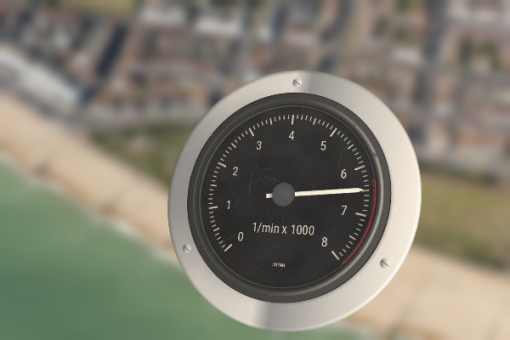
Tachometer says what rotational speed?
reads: 6500 rpm
